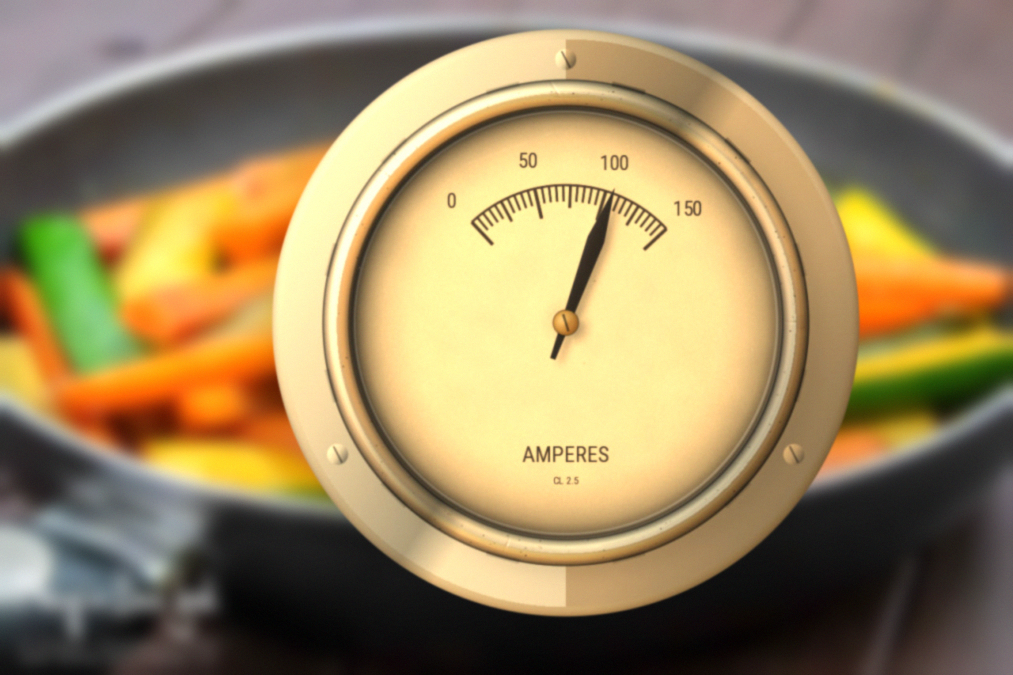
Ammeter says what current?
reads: 105 A
